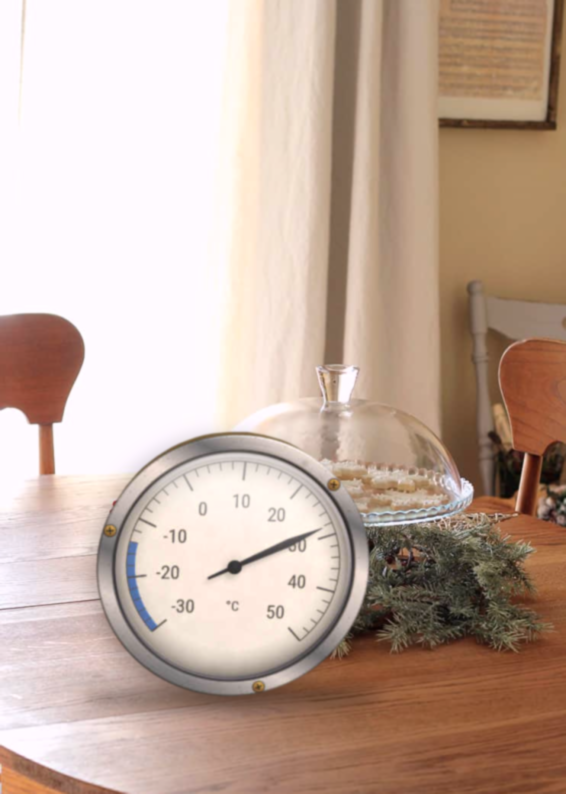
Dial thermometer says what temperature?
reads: 28 °C
